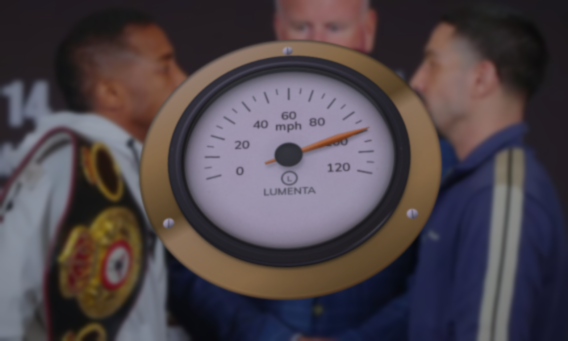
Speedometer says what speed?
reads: 100 mph
